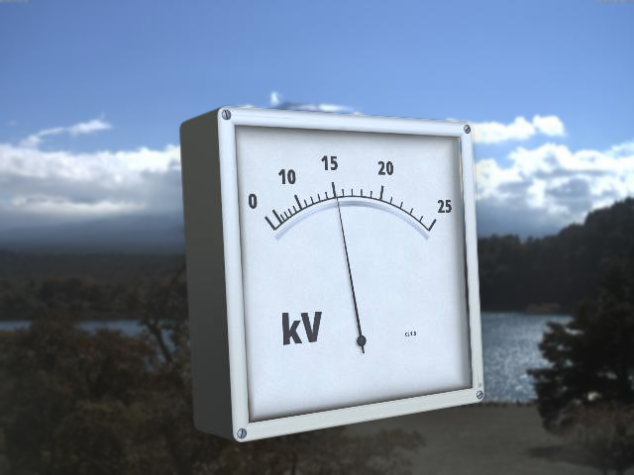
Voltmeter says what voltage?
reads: 15 kV
